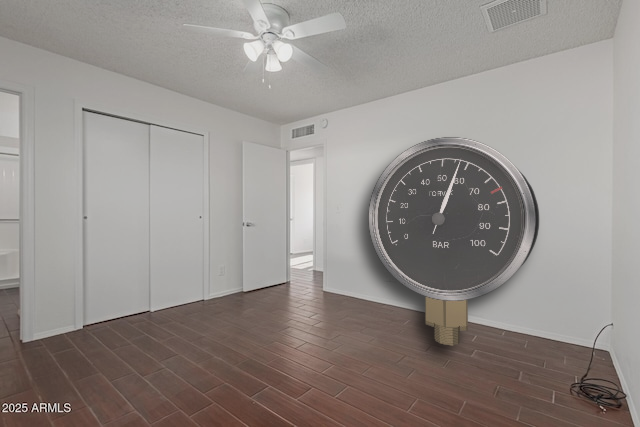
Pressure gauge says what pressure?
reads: 57.5 bar
